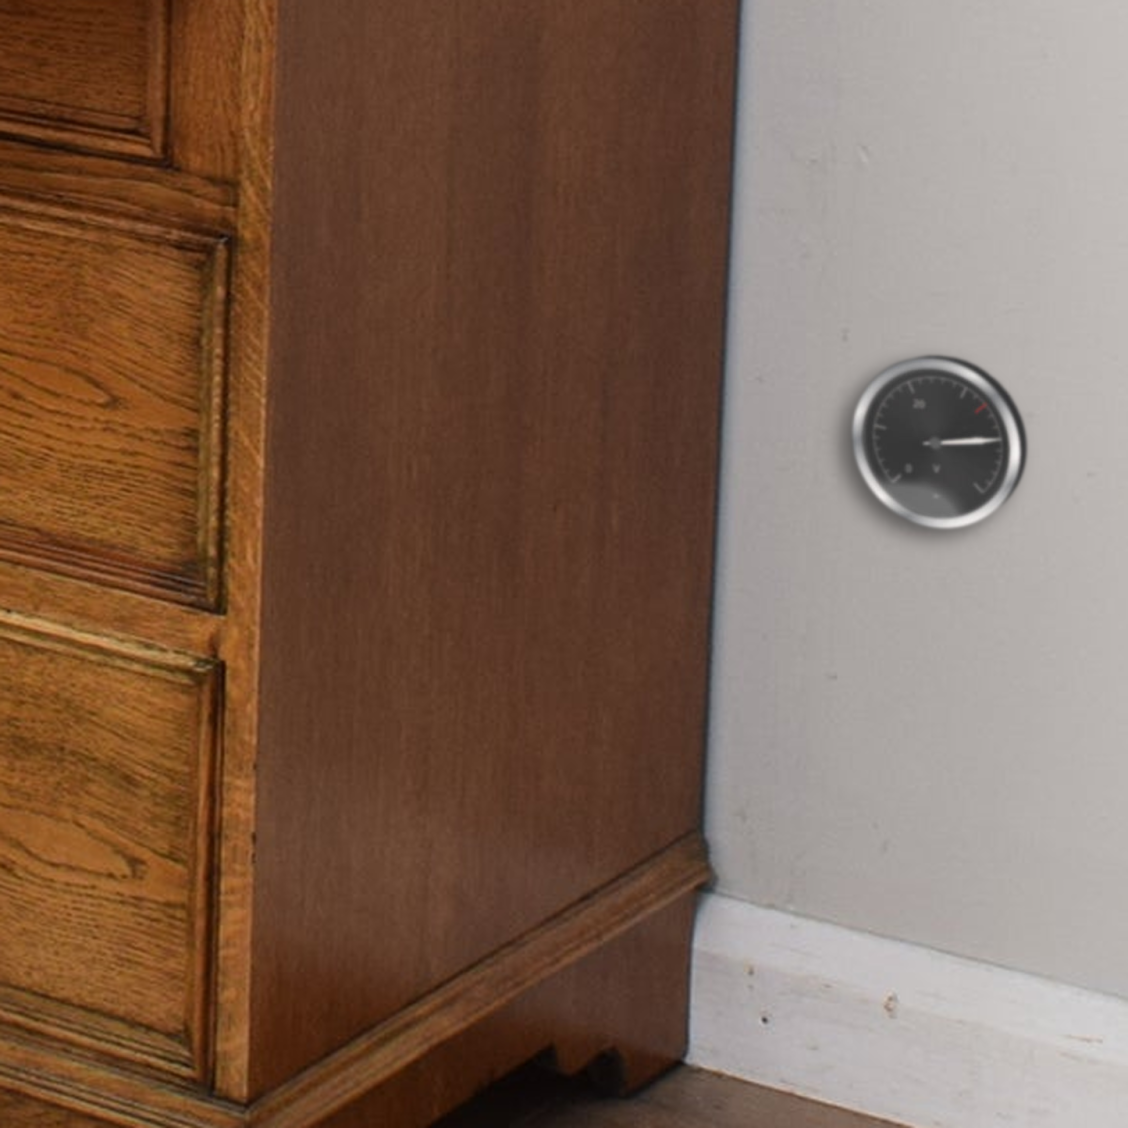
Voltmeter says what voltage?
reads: 40 V
